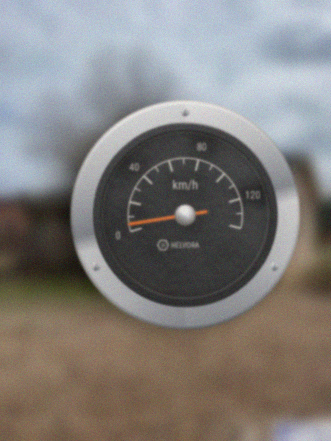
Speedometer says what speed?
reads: 5 km/h
